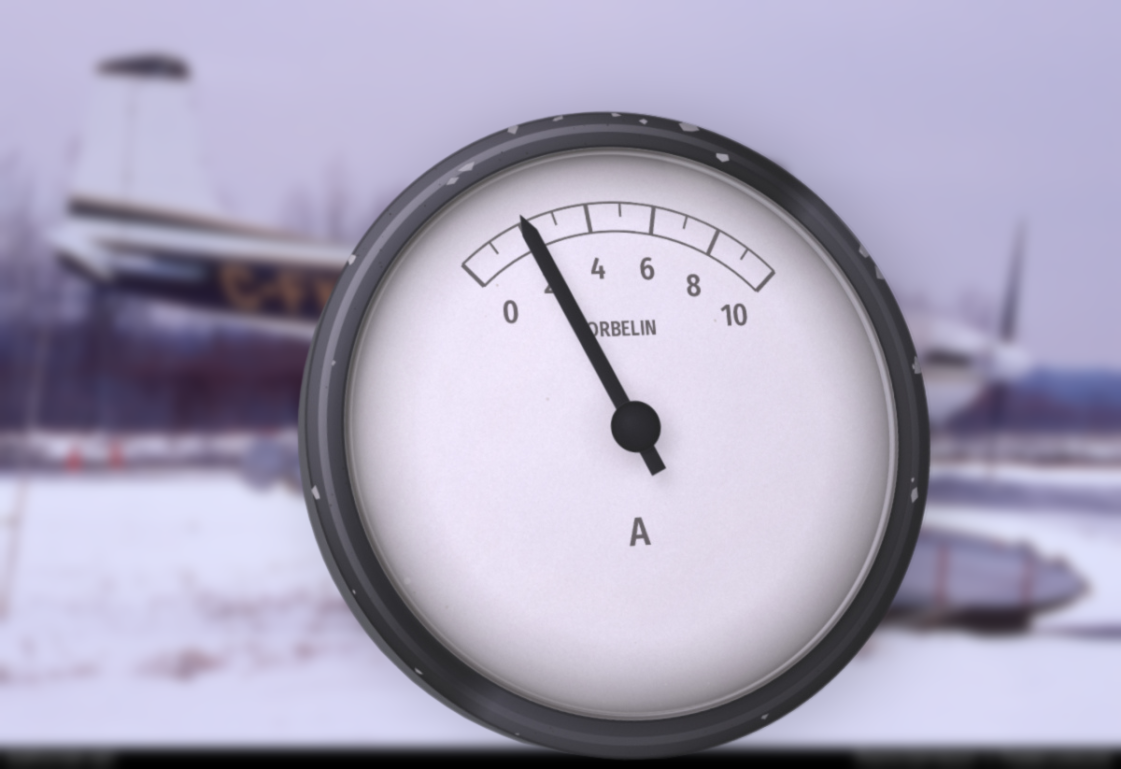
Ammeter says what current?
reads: 2 A
